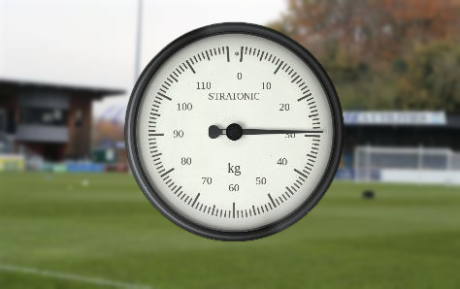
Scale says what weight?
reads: 29 kg
